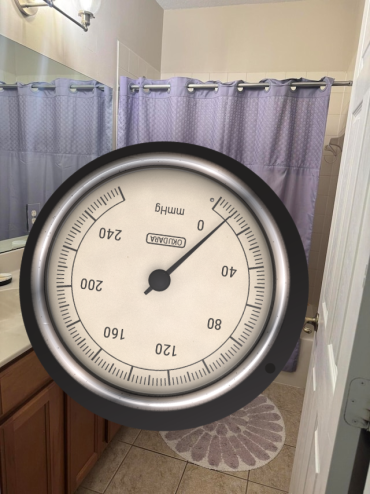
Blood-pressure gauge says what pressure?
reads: 10 mmHg
